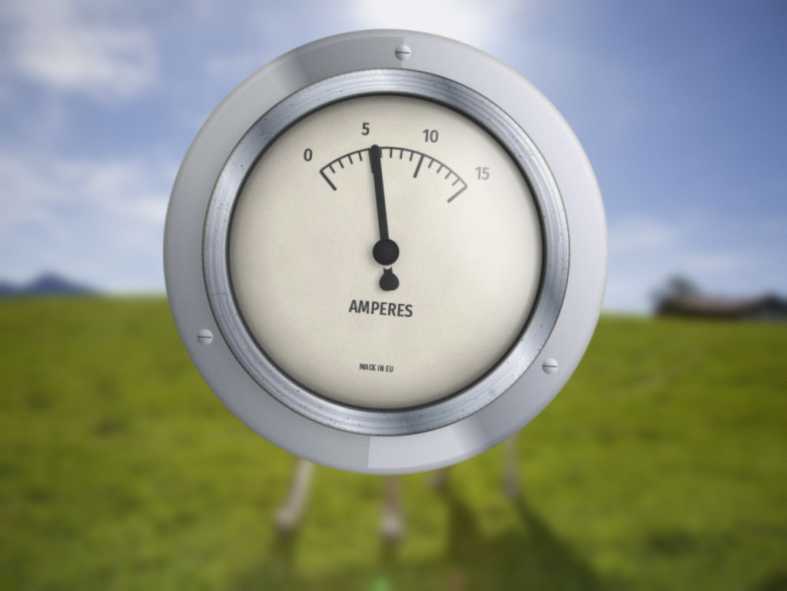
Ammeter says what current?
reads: 5.5 A
